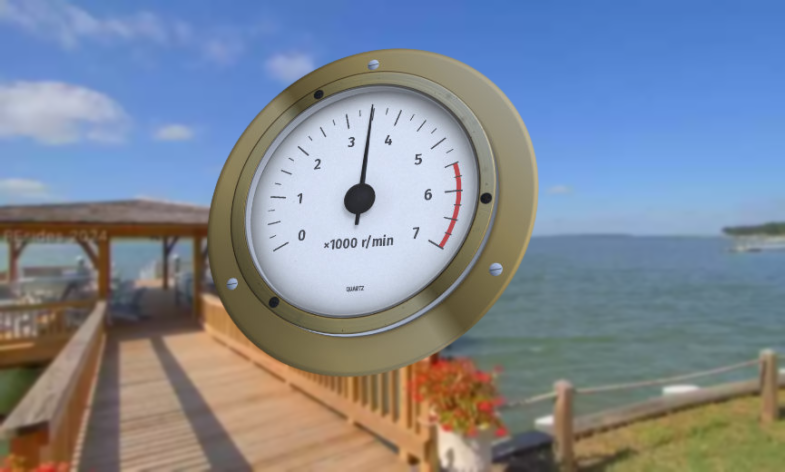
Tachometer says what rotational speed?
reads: 3500 rpm
